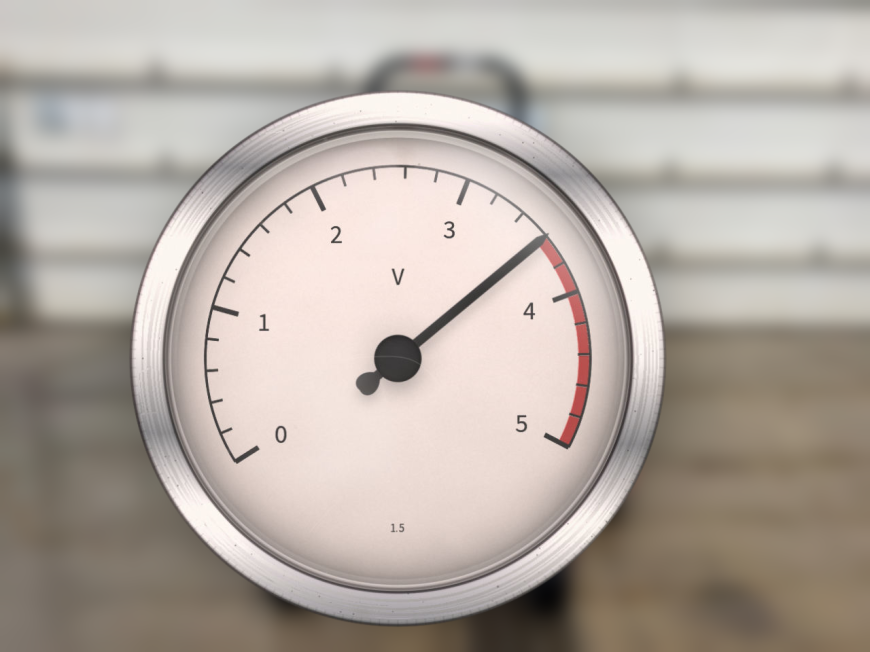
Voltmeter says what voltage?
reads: 3.6 V
